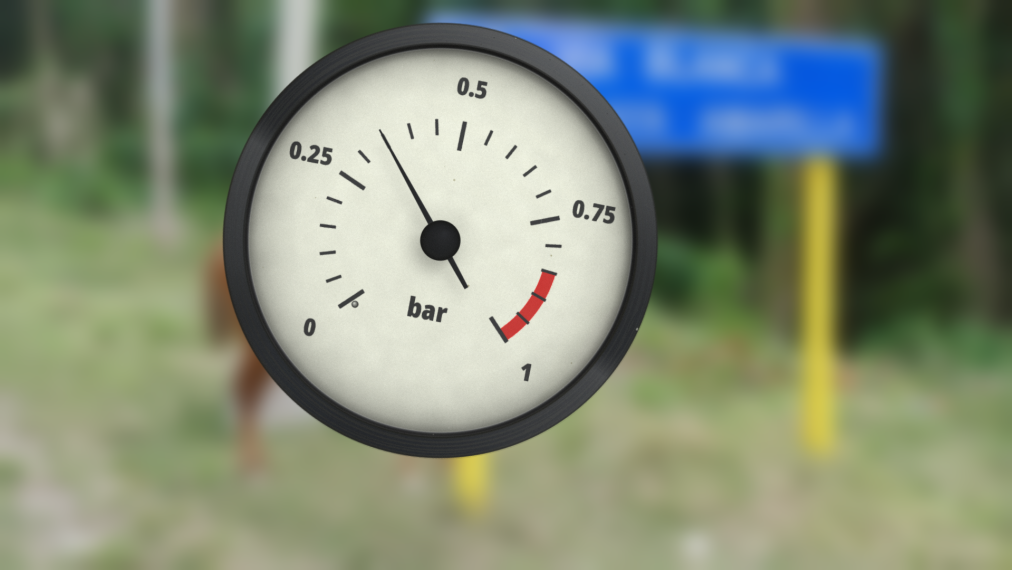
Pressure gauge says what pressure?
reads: 0.35 bar
